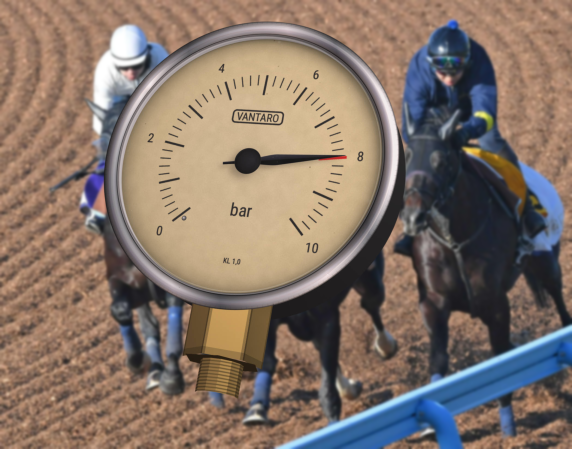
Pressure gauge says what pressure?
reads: 8 bar
